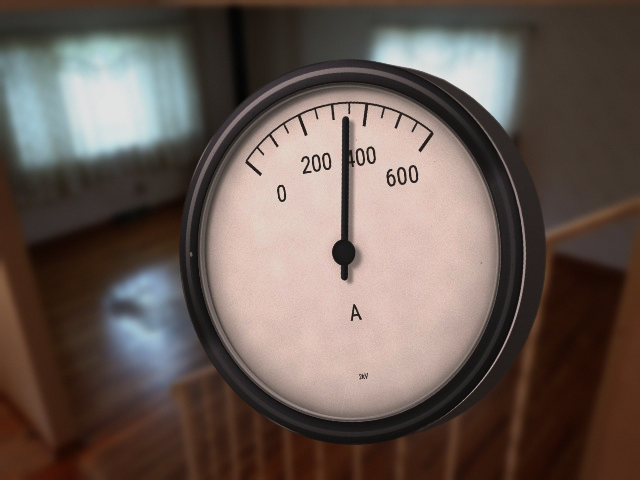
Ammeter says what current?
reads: 350 A
